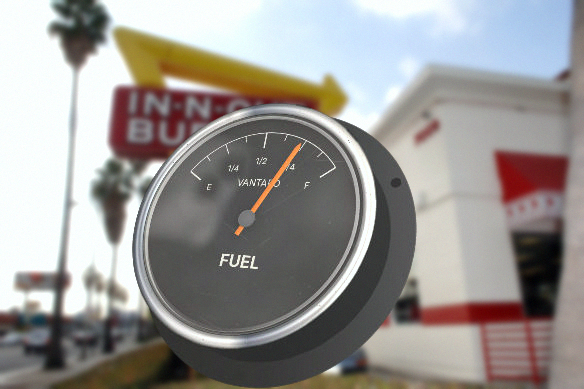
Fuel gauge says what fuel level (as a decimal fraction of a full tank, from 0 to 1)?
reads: 0.75
